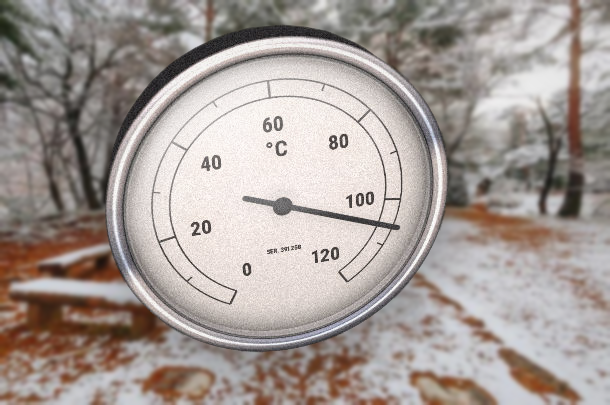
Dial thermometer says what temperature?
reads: 105 °C
